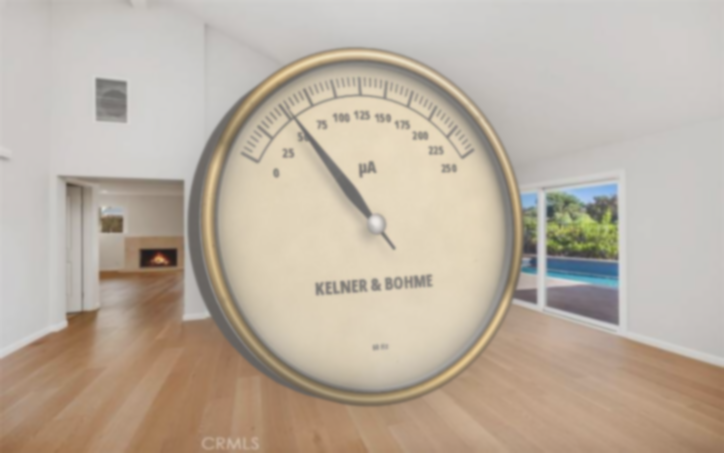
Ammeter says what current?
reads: 50 µA
